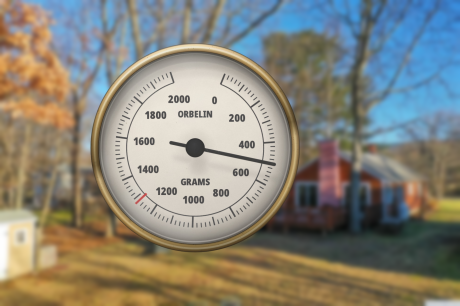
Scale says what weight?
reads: 500 g
